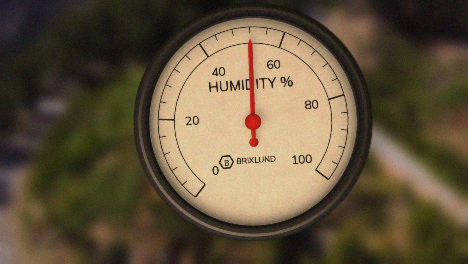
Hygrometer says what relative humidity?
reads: 52 %
